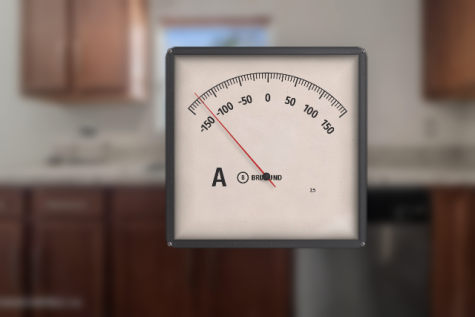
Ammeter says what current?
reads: -125 A
